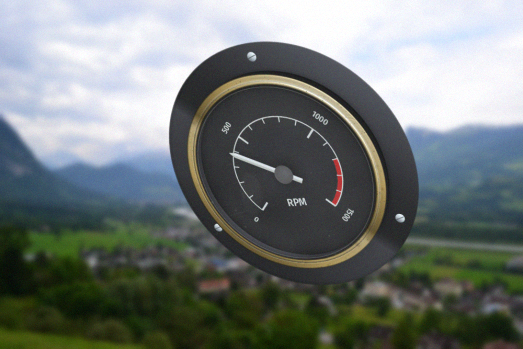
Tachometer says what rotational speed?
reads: 400 rpm
